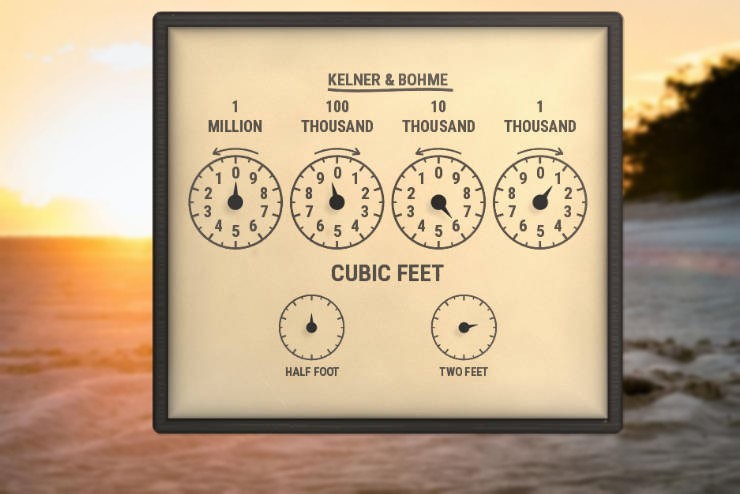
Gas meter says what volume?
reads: 996100 ft³
